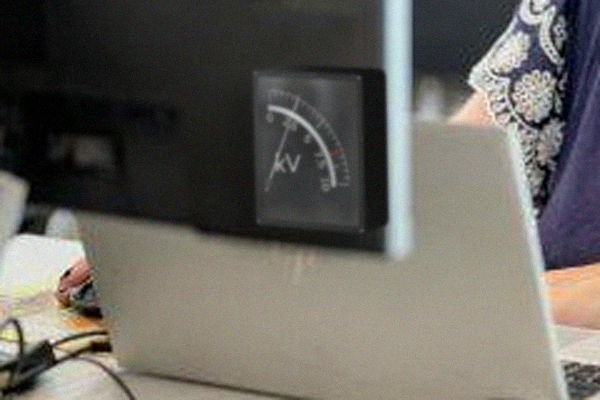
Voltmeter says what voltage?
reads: 2.5 kV
